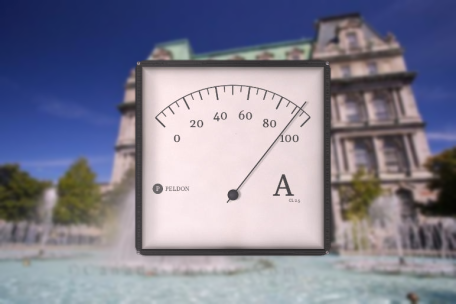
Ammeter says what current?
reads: 92.5 A
